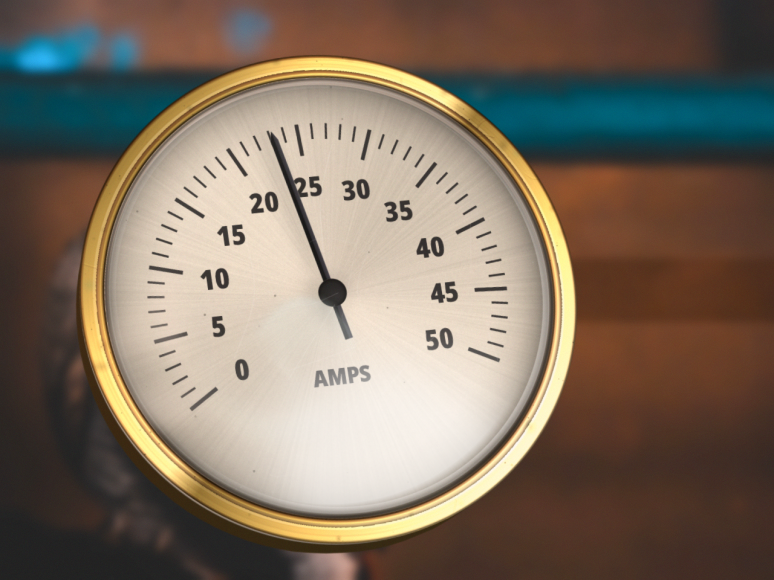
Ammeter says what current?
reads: 23 A
